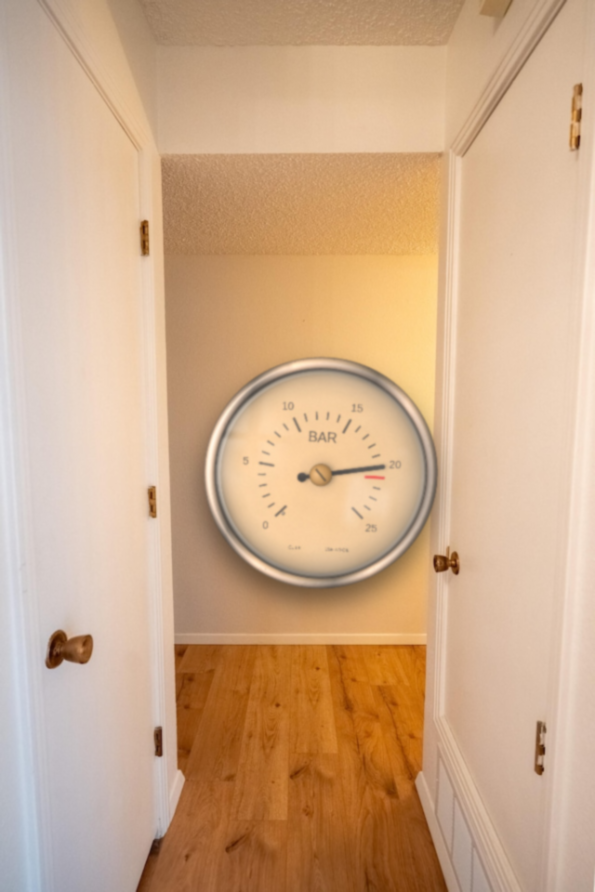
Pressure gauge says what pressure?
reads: 20 bar
